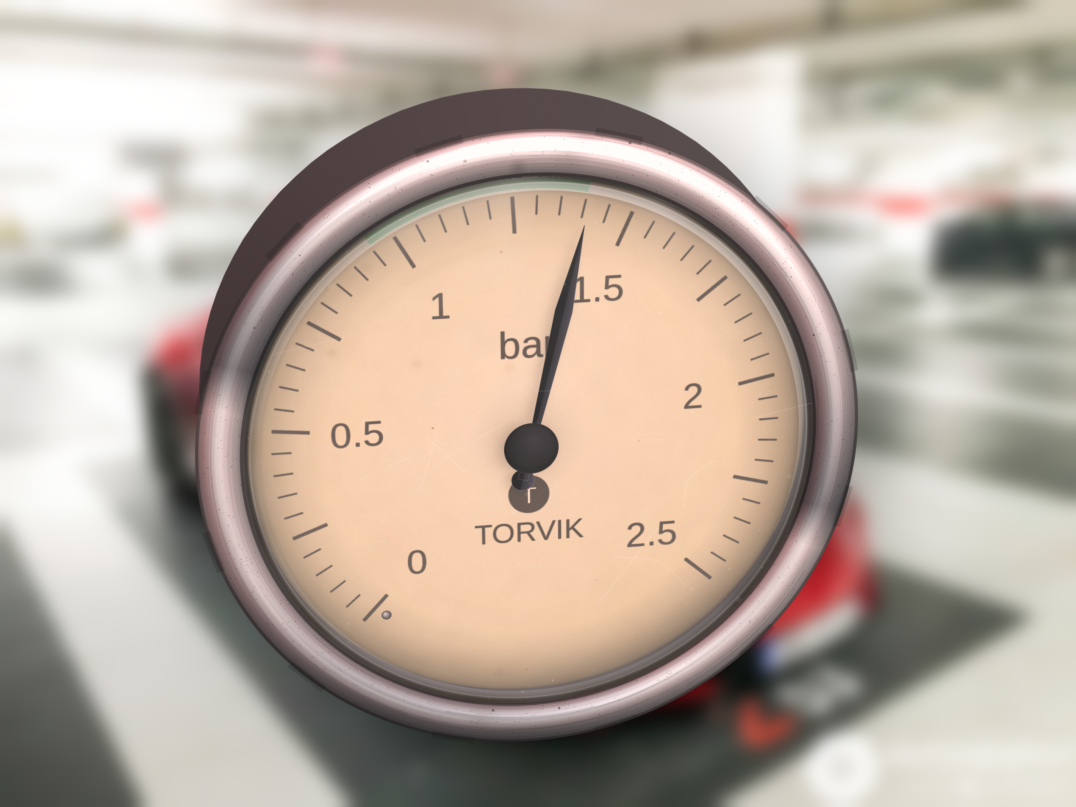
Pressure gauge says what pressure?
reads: 1.4 bar
